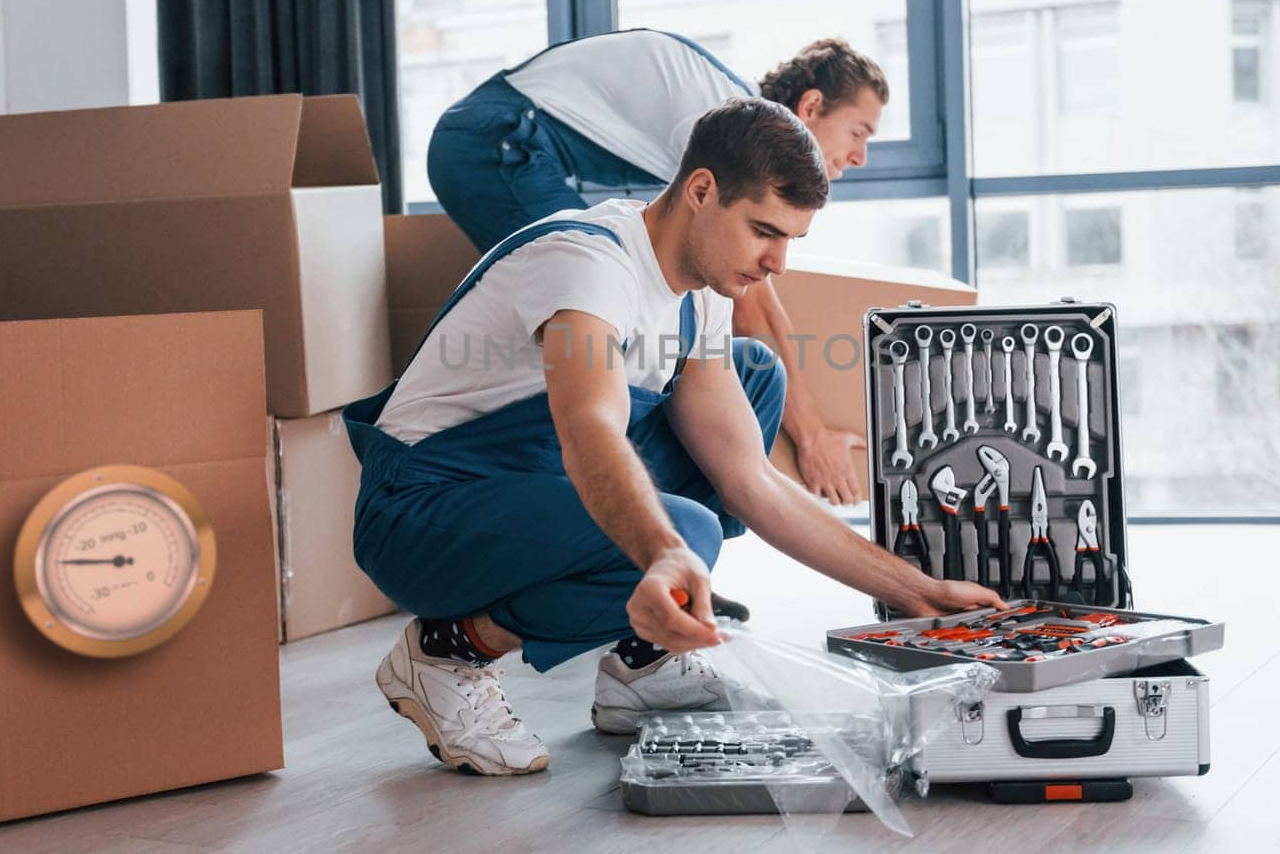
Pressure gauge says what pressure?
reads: -23 inHg
